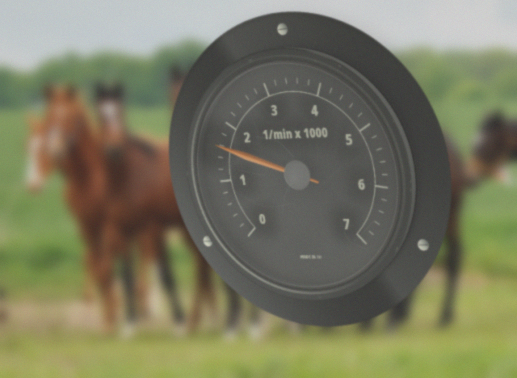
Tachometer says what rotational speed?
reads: 1600 rpm
